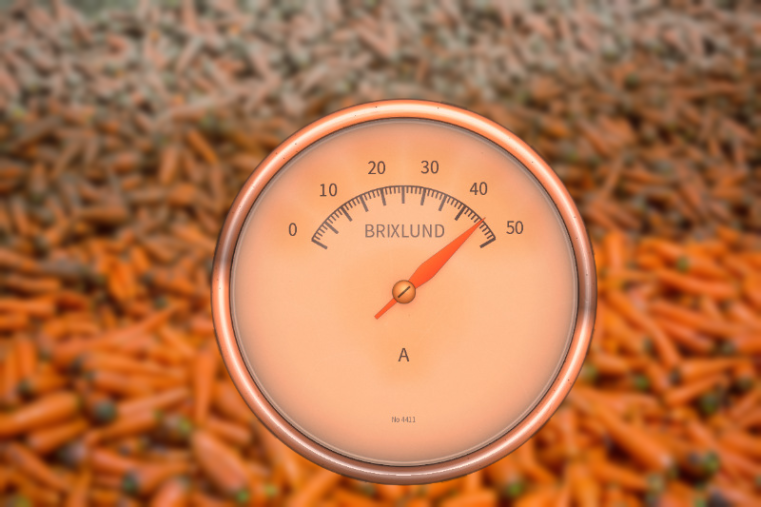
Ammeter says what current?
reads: 45 A
